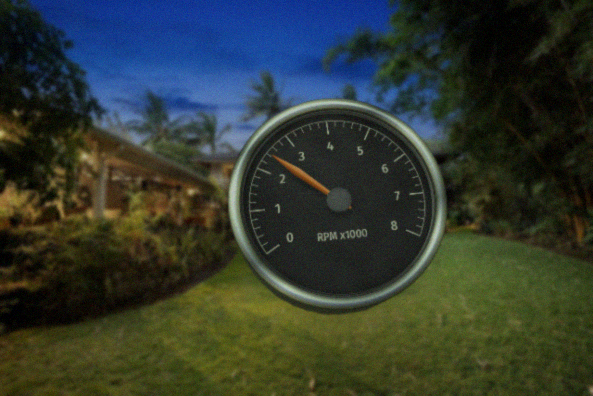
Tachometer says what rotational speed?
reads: 2400 rpm
